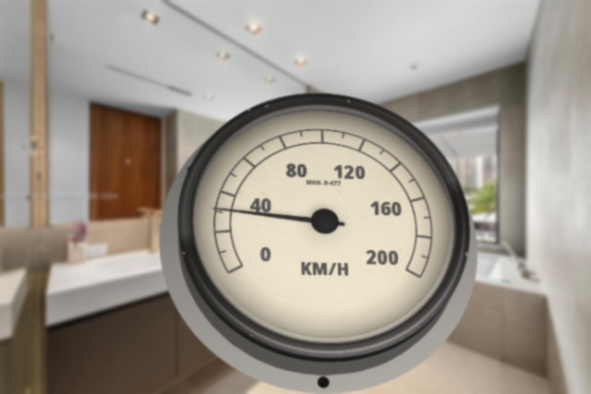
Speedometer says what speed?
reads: 30 km/h
